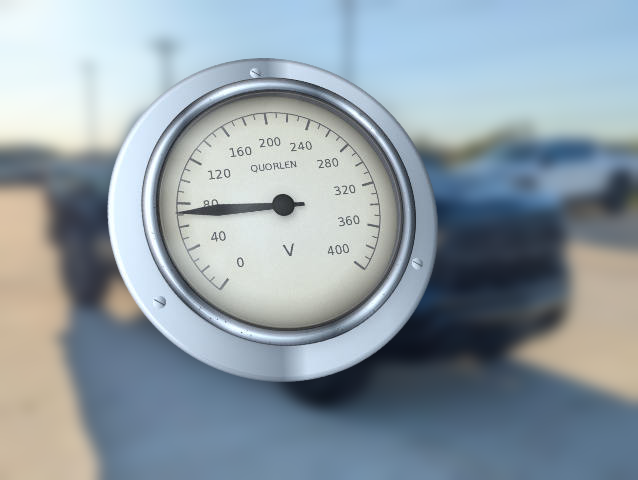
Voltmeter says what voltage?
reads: 70 V
